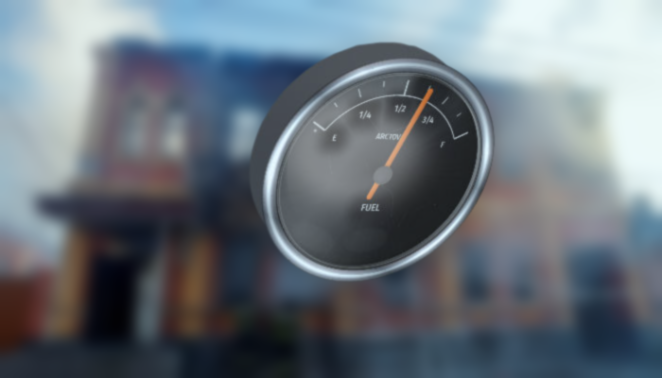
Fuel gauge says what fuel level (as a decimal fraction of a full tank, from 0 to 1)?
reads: 0.625
